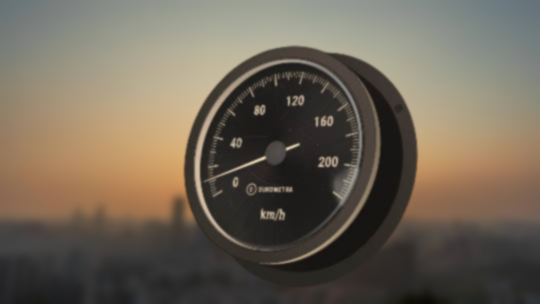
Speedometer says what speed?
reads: 10 km/h
